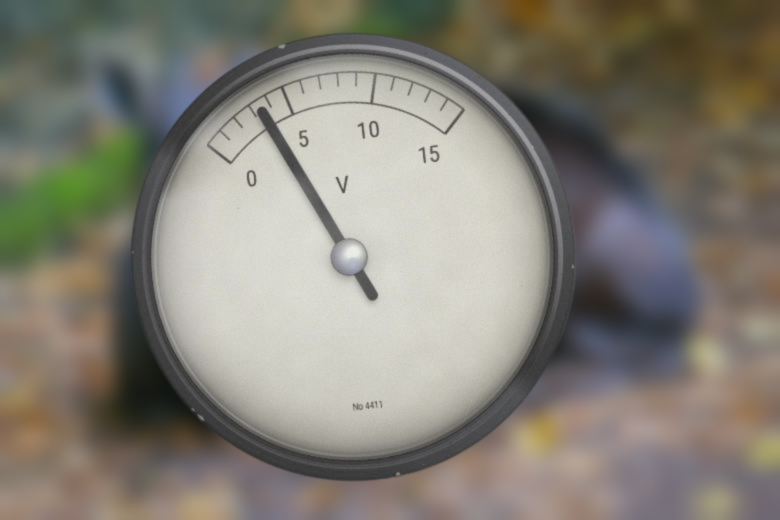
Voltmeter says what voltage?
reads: 3.5 V
